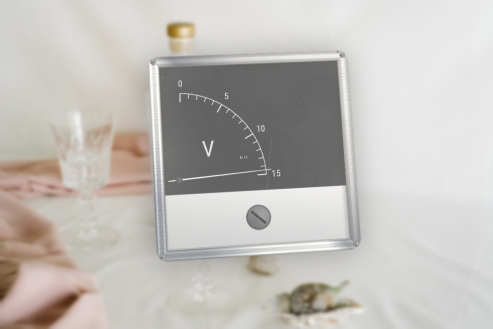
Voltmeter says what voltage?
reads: 14.5 V
